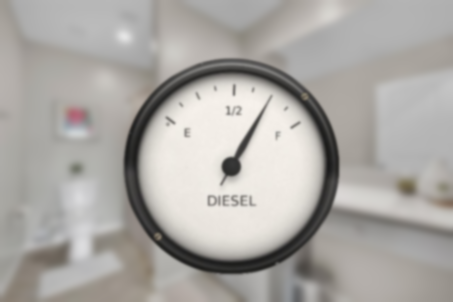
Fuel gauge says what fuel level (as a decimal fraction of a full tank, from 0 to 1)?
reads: 0.75
